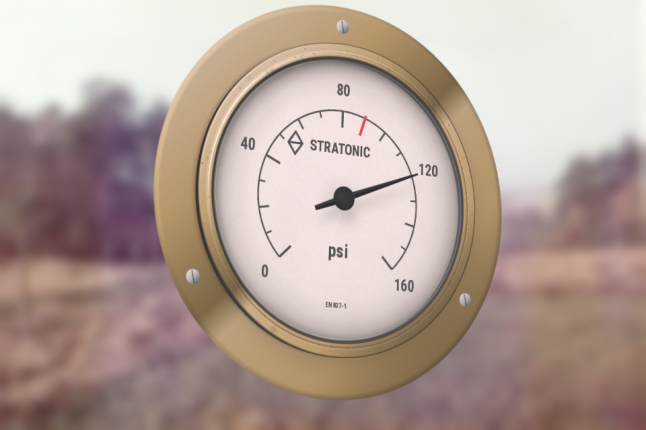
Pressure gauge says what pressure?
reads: 120 psi
